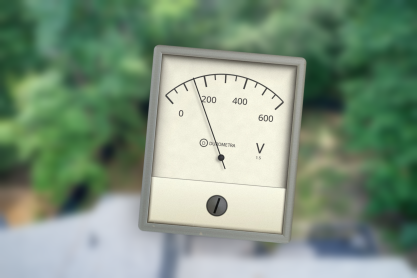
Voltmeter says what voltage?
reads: 150 V
